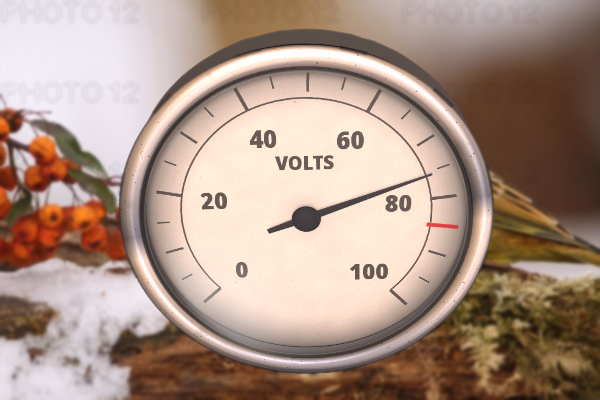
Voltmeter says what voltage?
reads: 75 V
